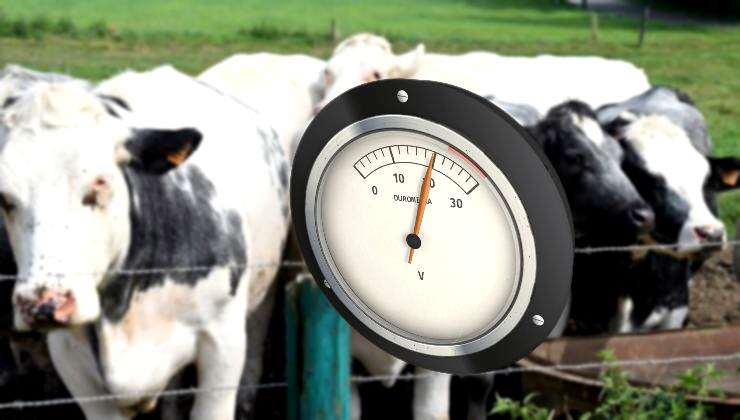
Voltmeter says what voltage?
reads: 20 V
